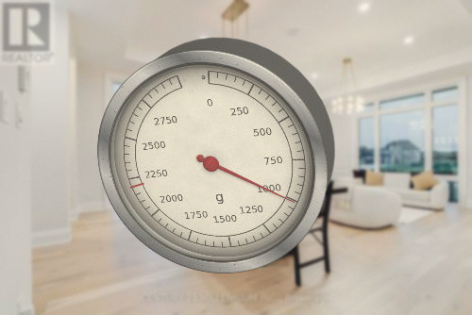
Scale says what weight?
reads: 1000 g
